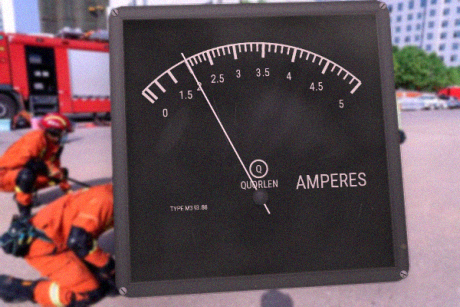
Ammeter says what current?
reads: 2 A
